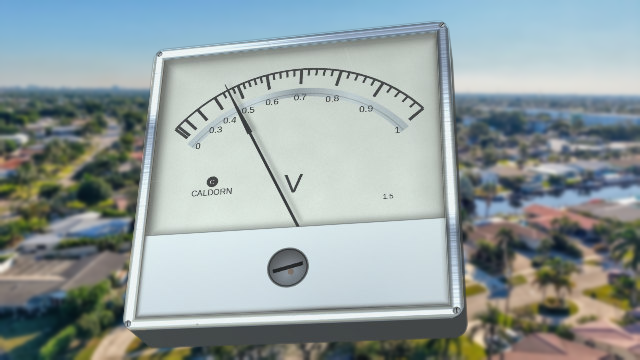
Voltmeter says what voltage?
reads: 0.46 V
